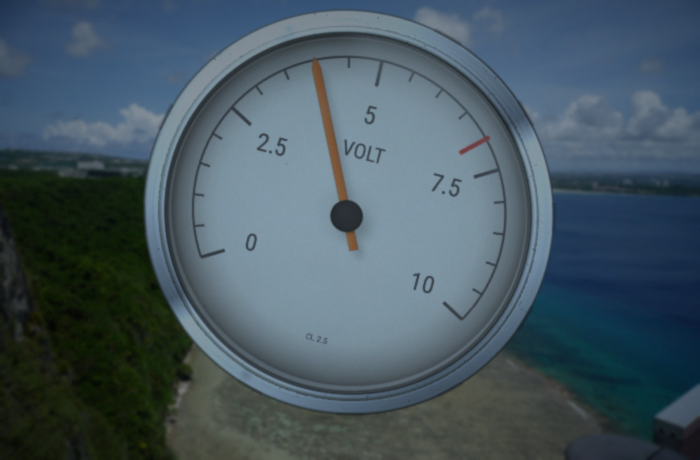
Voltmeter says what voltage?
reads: 4 V
